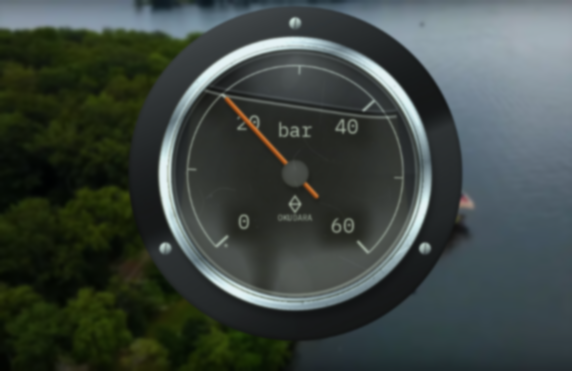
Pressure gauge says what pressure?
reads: 20 bar
